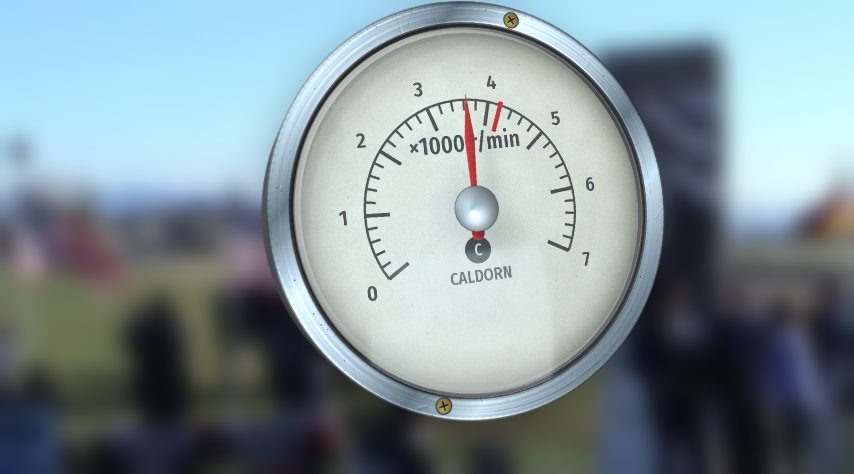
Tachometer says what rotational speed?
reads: 3600 rpm
